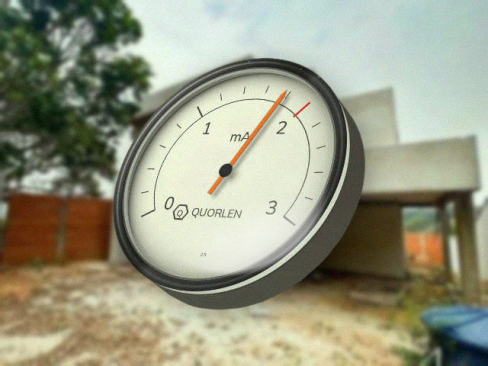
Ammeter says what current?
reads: 1.8 mA
